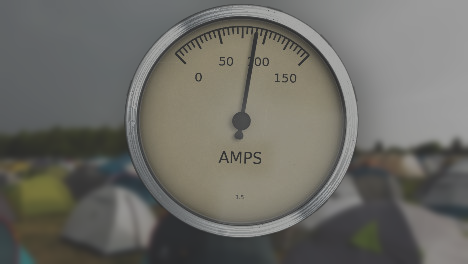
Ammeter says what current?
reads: 90 A
